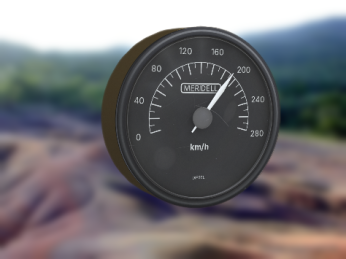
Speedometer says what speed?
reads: 190 km/h
